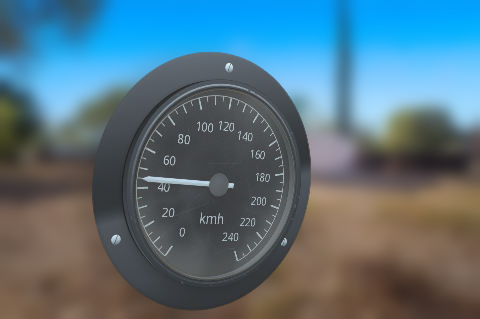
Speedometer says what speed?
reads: 45 km/h
